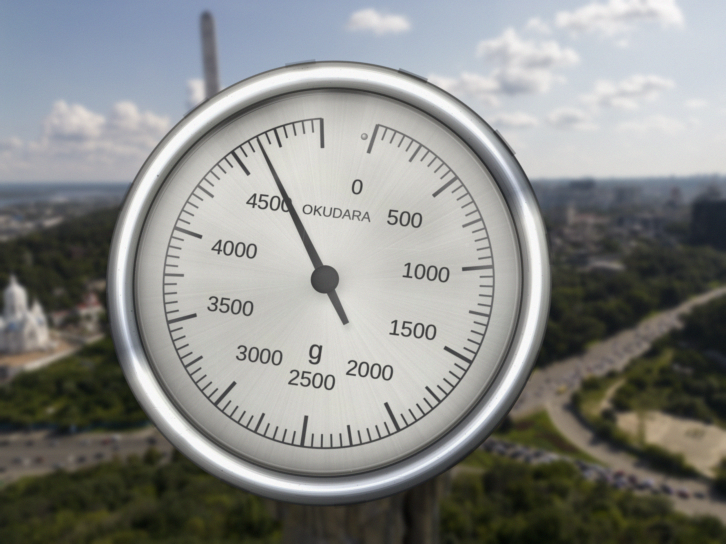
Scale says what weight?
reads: 4650 g
